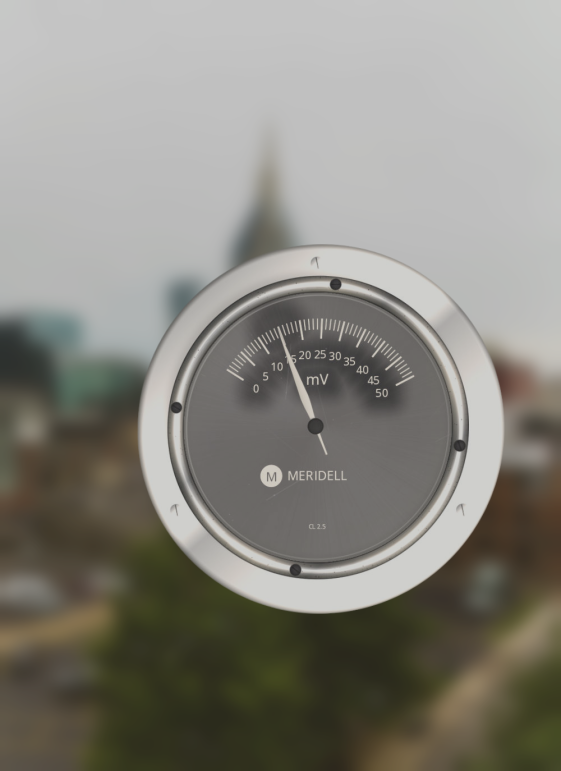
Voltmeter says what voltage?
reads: 15 mV
